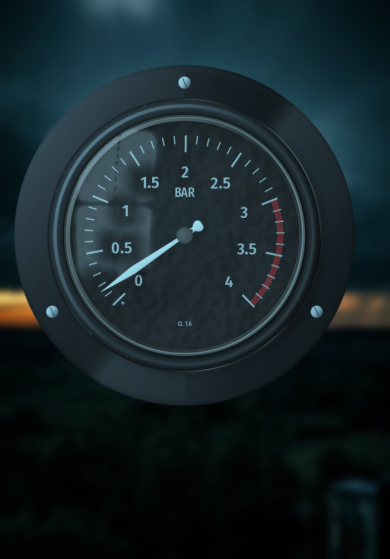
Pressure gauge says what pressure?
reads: 0.15 bar
